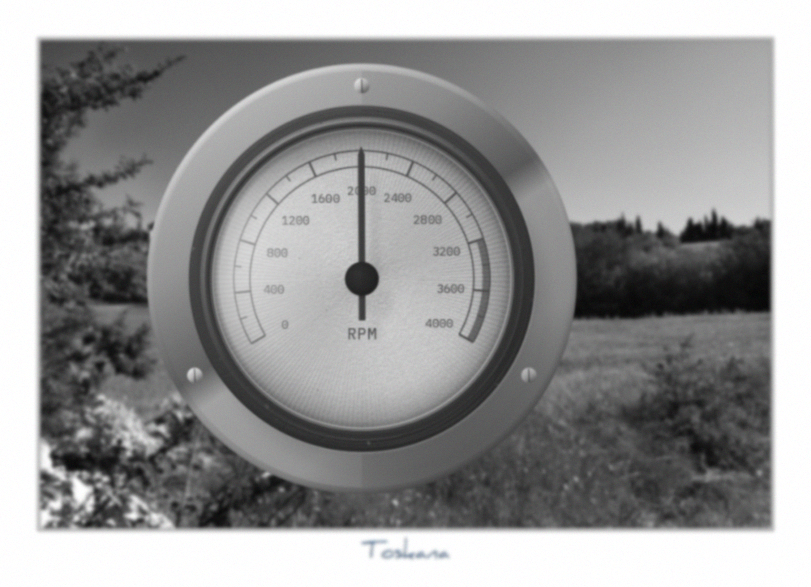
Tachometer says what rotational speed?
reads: 2000 rpm
